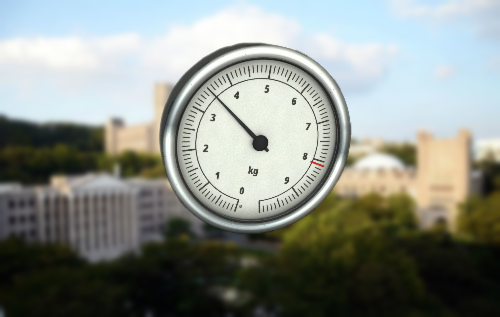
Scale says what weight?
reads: 3.5 kg
